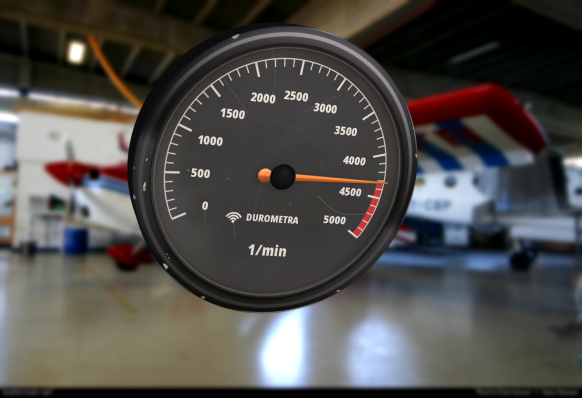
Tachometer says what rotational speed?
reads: 4300 rpm
